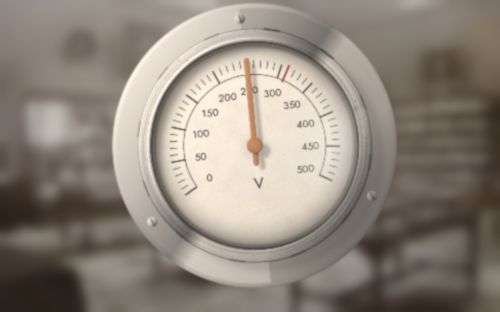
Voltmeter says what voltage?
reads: 250 V
